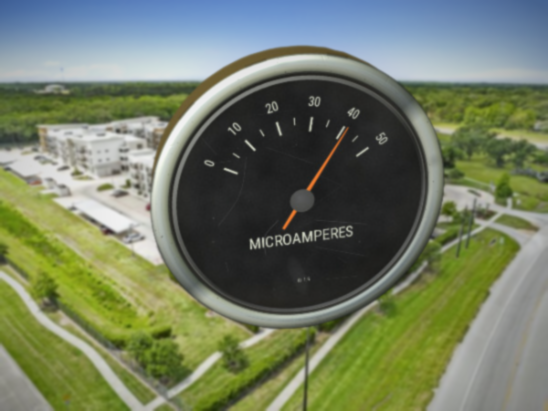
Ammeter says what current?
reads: 40 µA
